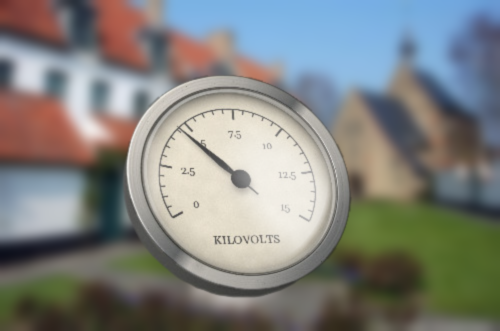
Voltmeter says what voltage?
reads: 4.5 kV
